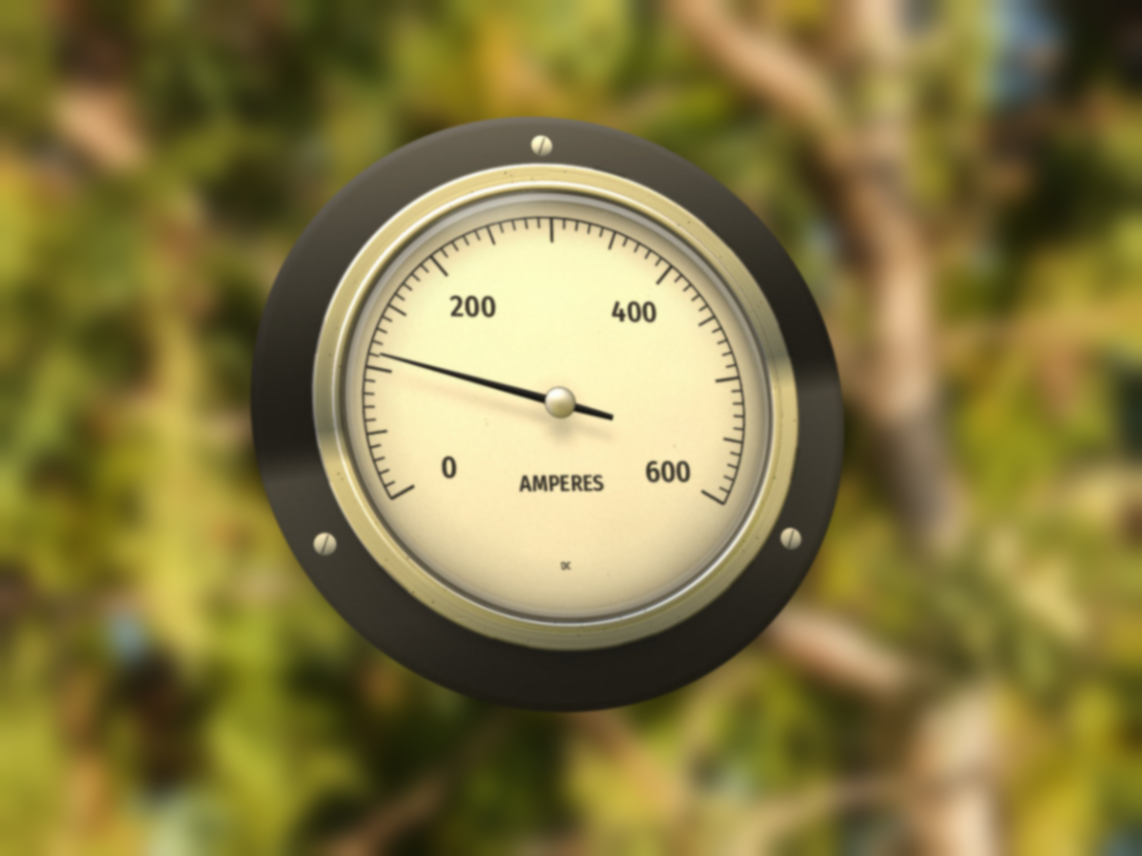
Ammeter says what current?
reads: 110 A
